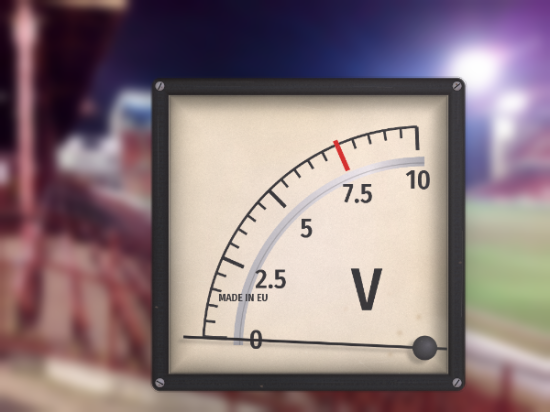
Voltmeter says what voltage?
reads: 0 V
